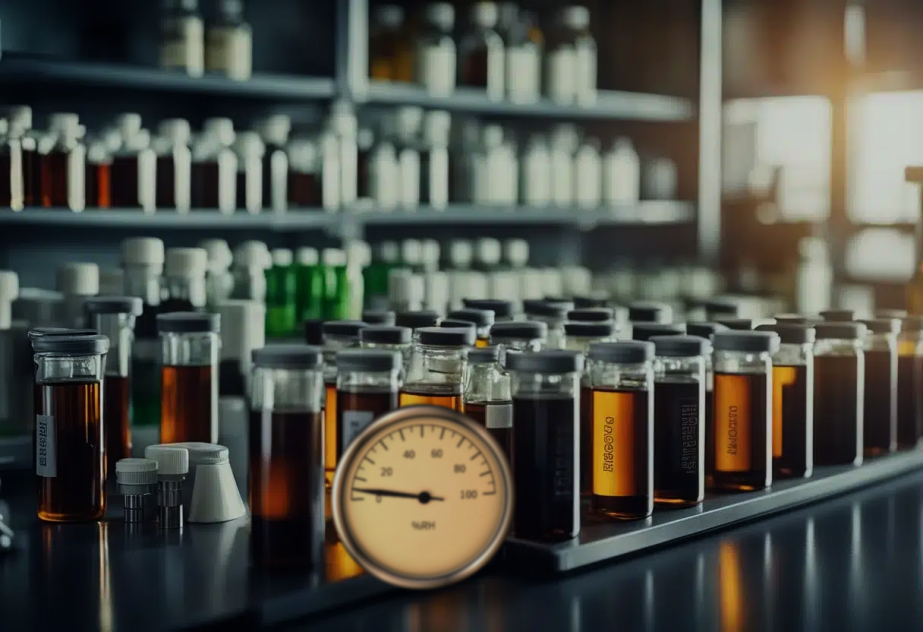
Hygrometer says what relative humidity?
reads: 5 %
